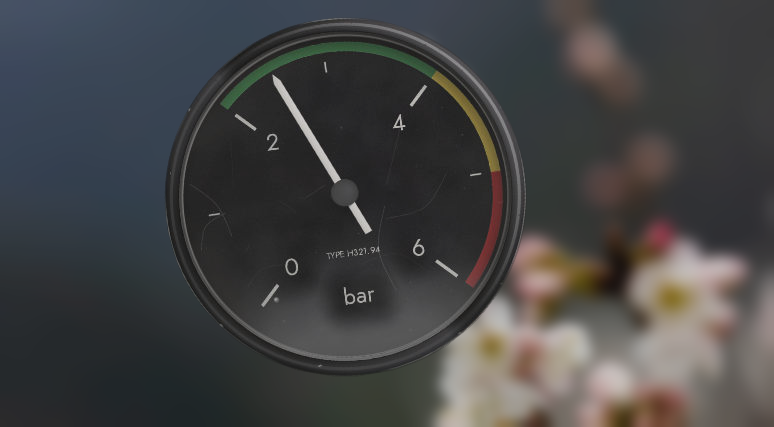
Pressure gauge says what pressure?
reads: 2.5 bar
